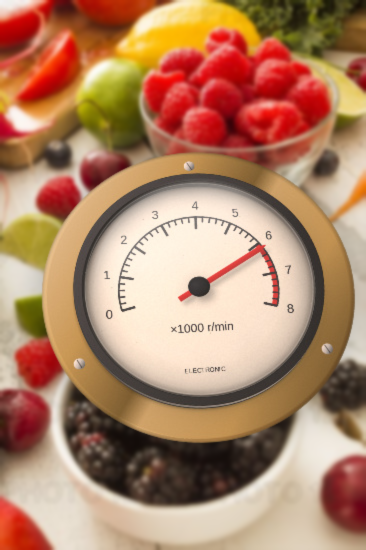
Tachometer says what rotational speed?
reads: 6200 rpm
